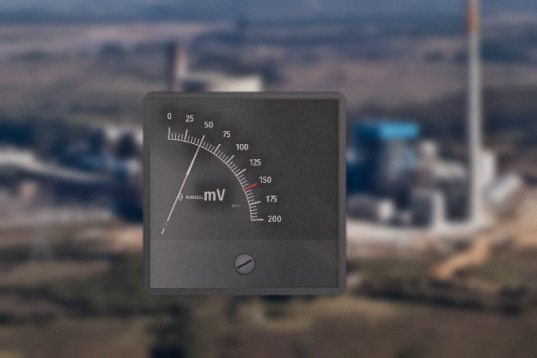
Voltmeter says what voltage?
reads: 50 mV
